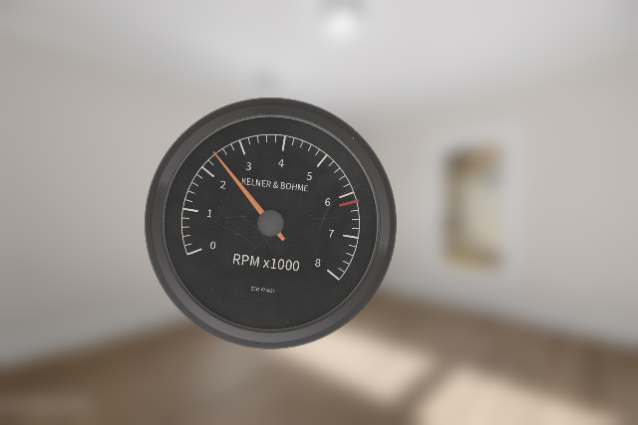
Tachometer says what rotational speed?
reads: 2400 rpm
